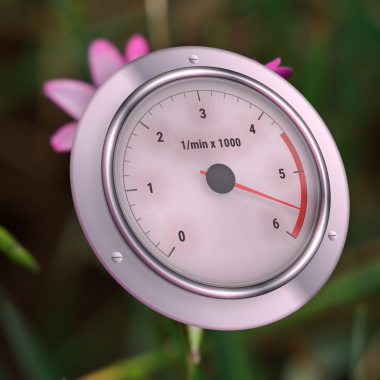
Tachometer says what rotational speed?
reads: 5600 rpm
